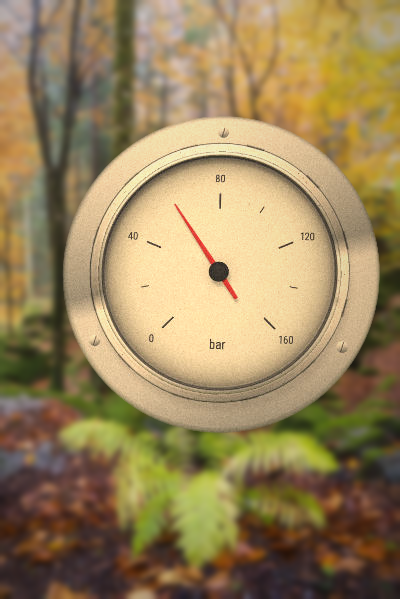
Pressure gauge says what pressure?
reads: 60 bar
